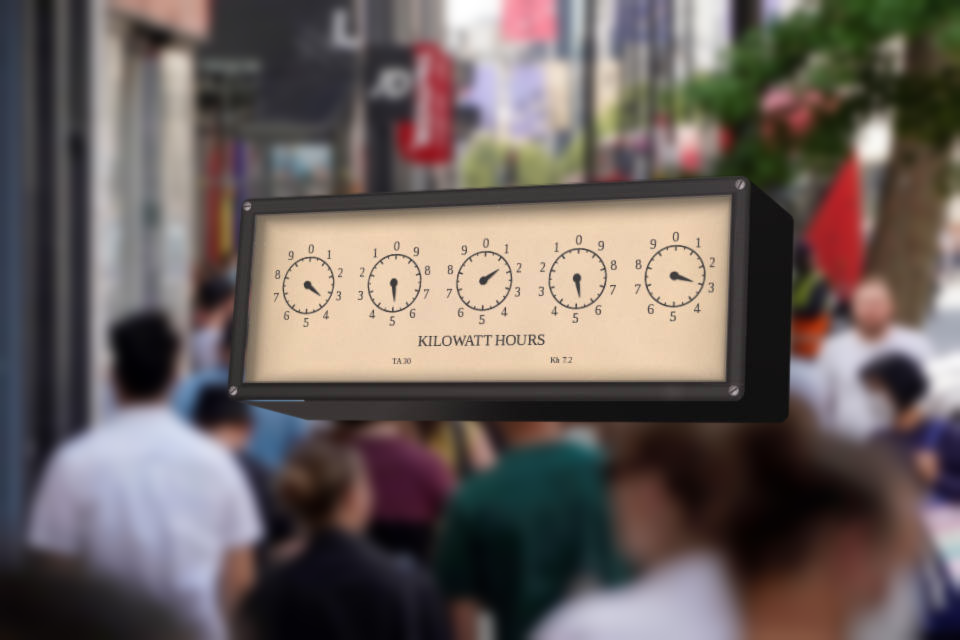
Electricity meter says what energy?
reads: 35153 kWh
